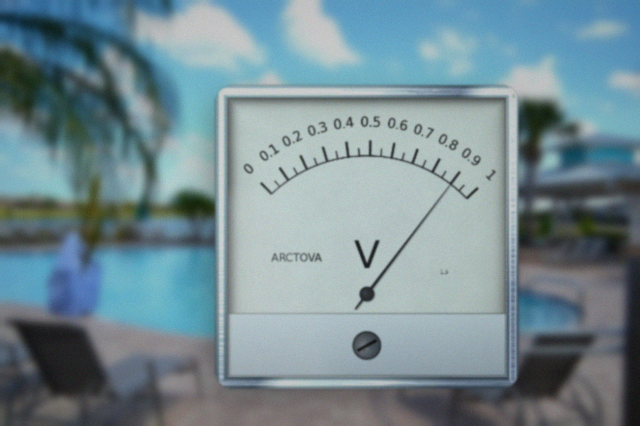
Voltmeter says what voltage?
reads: 0.9 V
